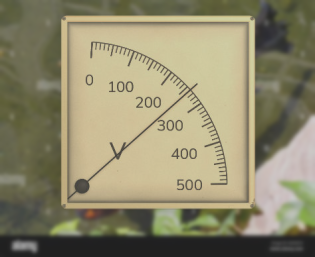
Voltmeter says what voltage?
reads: 260 V
